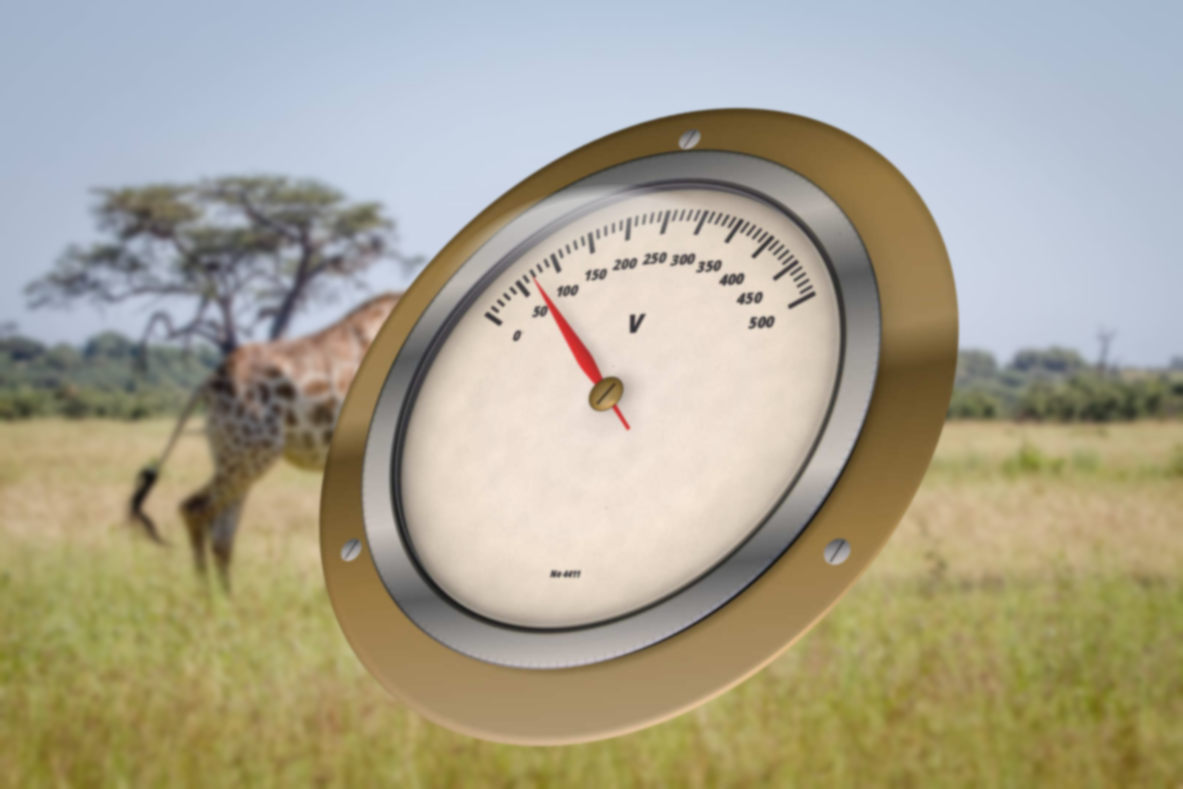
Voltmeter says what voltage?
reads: 70 V
